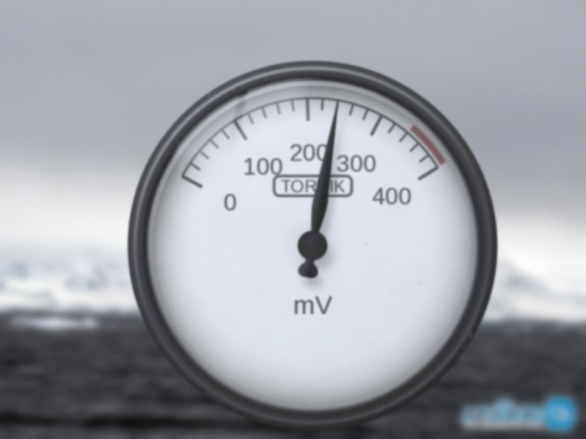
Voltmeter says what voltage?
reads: 240 mV
